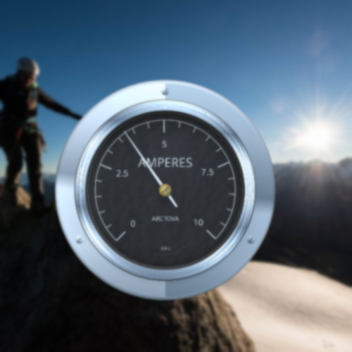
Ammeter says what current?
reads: 3.75 A
